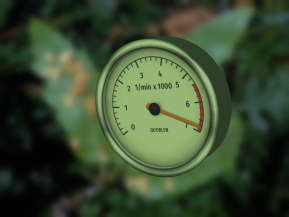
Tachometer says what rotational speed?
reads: 6800 rpm
